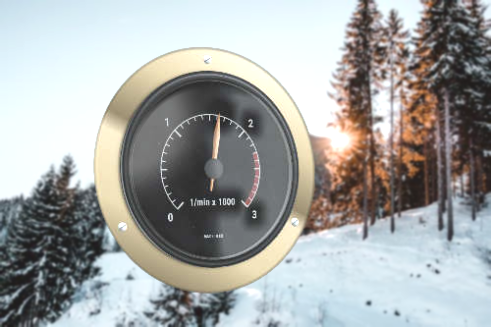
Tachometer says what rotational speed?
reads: 1600 rpm
